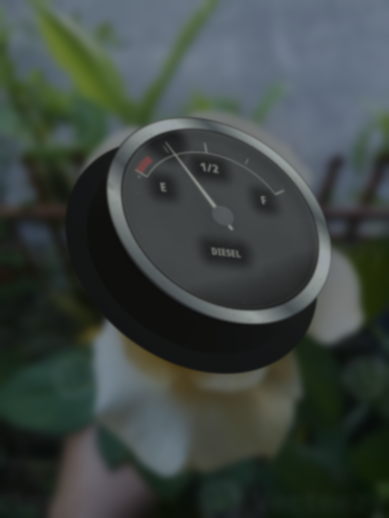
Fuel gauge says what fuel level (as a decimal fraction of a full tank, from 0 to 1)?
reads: 0.25
